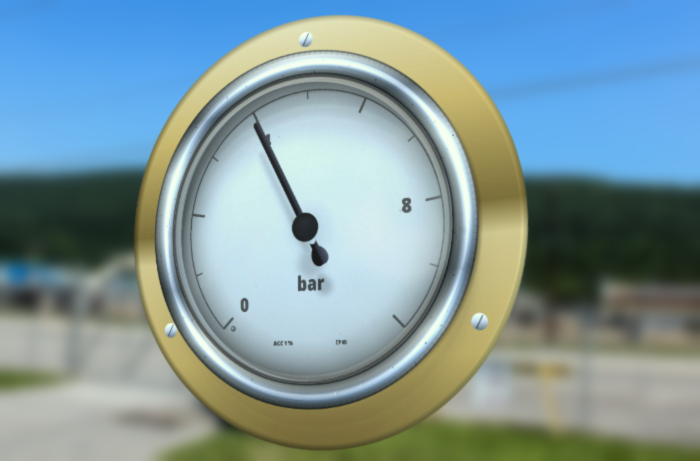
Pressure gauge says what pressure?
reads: 4 bar
